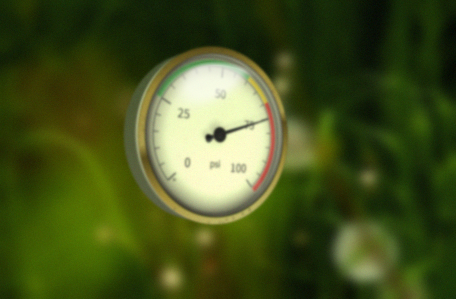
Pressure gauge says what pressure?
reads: 75 psi
